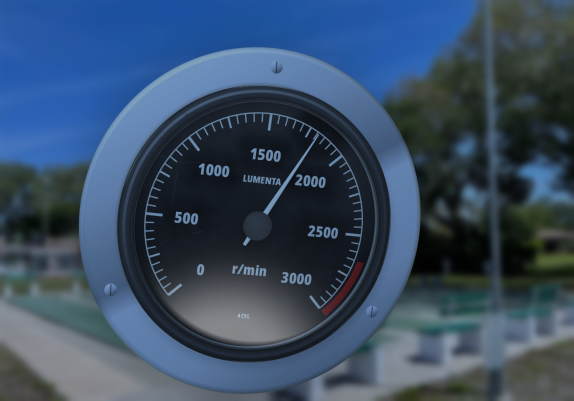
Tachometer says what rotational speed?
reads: 1800 rpm
